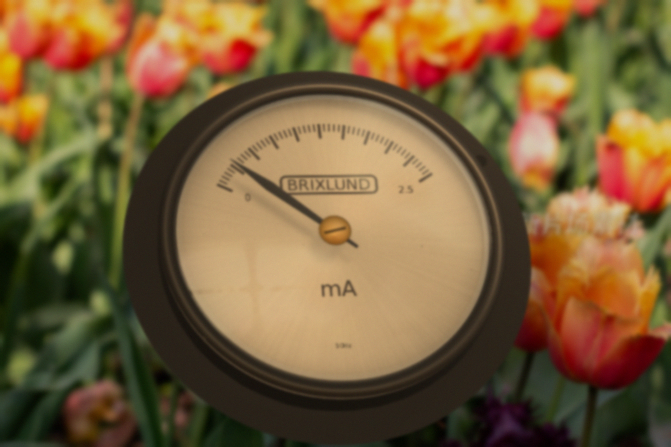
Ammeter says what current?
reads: 0.25 mA
